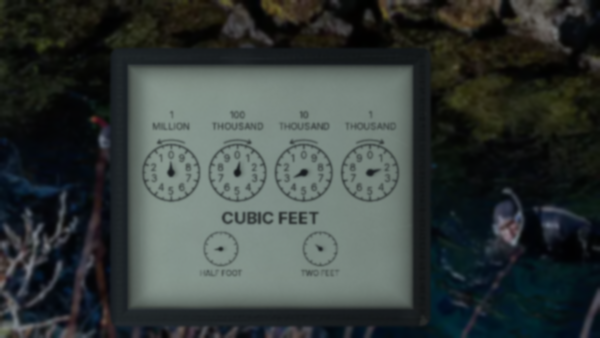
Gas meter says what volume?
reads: 3200 ft³
